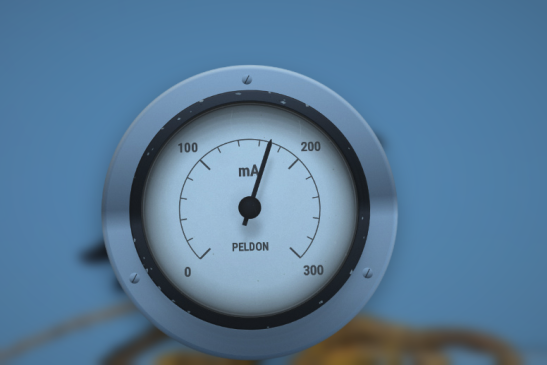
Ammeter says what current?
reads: 170 mA
